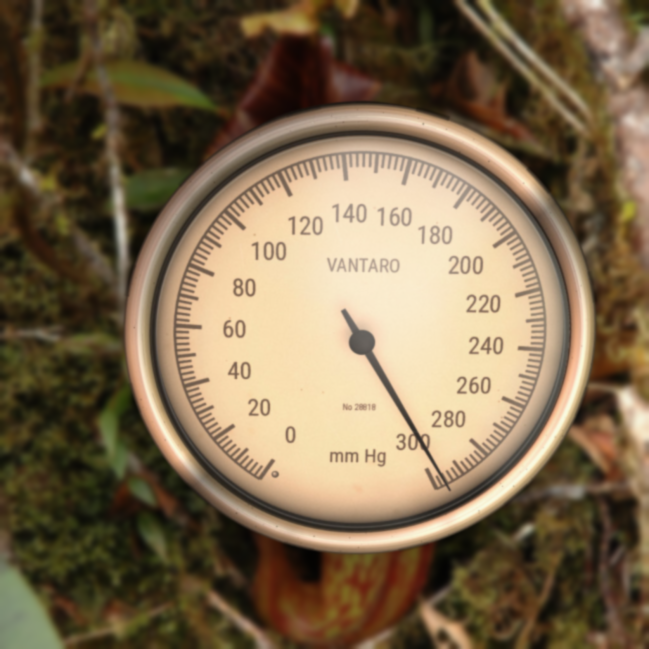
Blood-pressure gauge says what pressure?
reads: 296 mmHg
